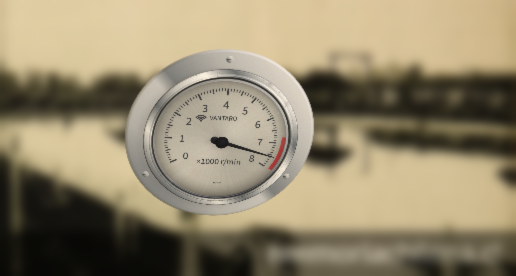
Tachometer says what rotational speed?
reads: 7500 rpm
